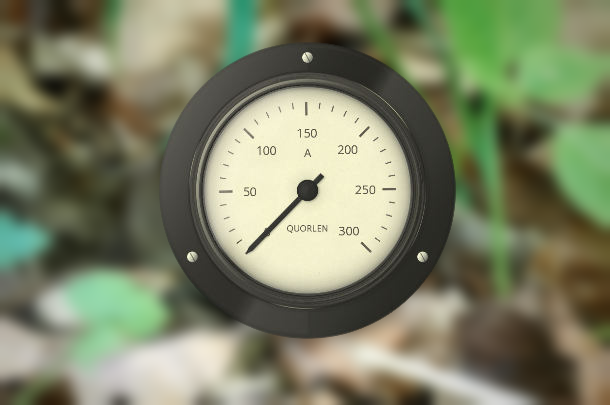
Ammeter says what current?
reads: 0 A
